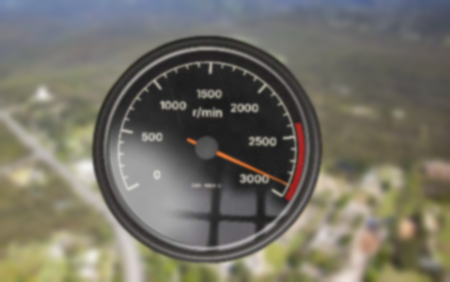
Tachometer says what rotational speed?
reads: 2900 rpm
